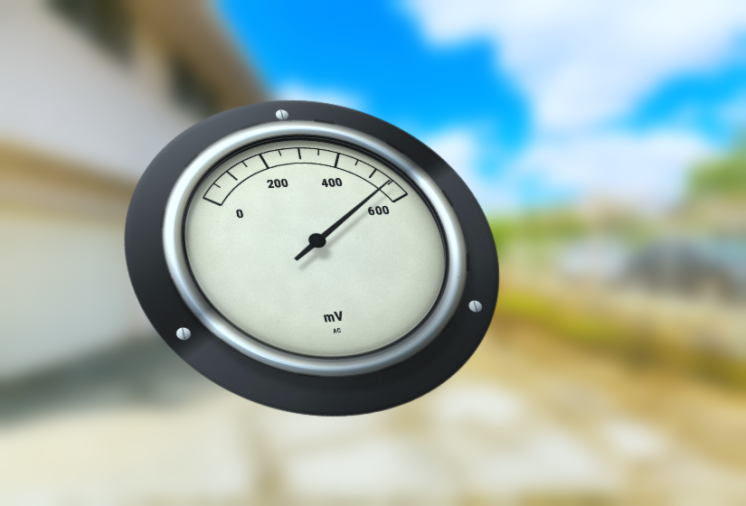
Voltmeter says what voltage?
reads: 550 mV
